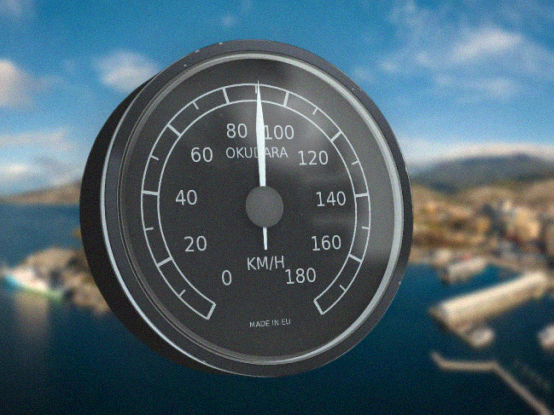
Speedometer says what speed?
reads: 90 km/h
